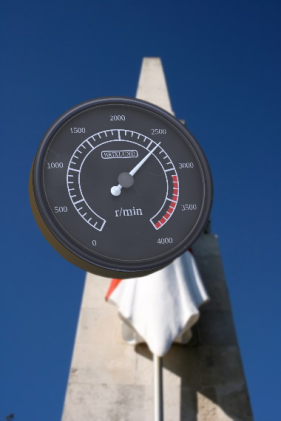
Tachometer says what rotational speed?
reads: 2600 rpm
